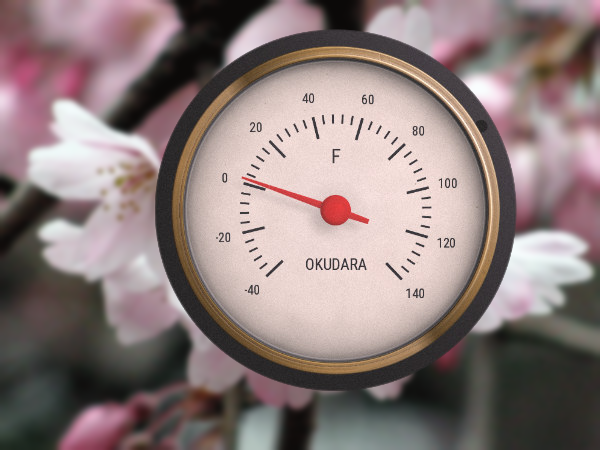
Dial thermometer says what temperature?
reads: 2 °F
